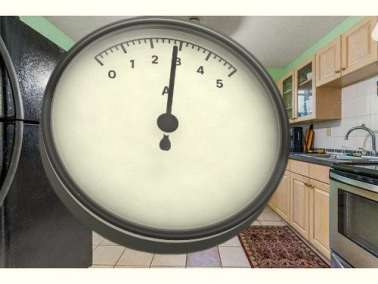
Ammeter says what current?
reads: 2.8 A
